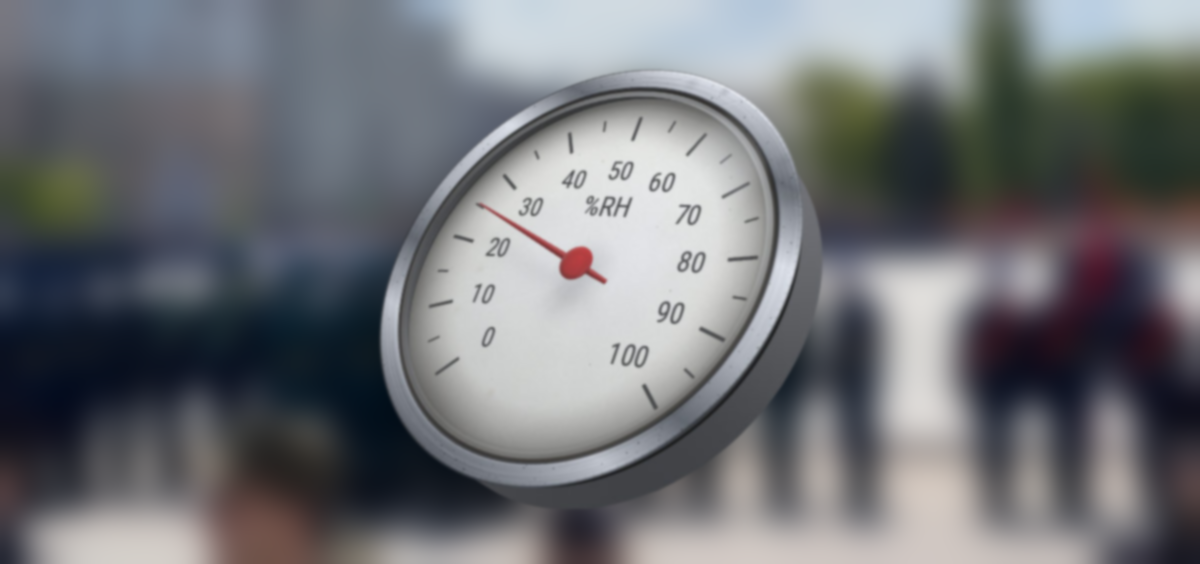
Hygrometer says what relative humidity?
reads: 25 %
